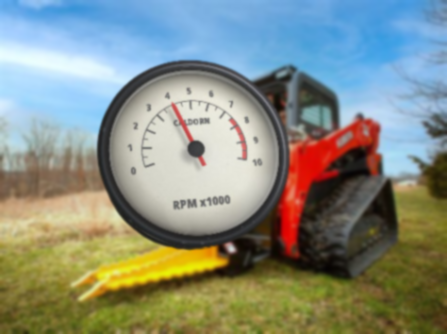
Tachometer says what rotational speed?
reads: 4000 rpm
